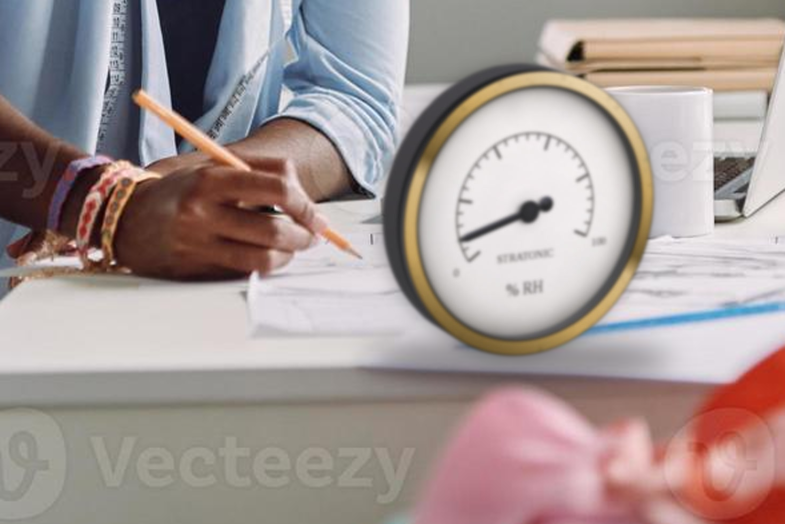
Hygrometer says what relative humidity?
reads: 8 %
